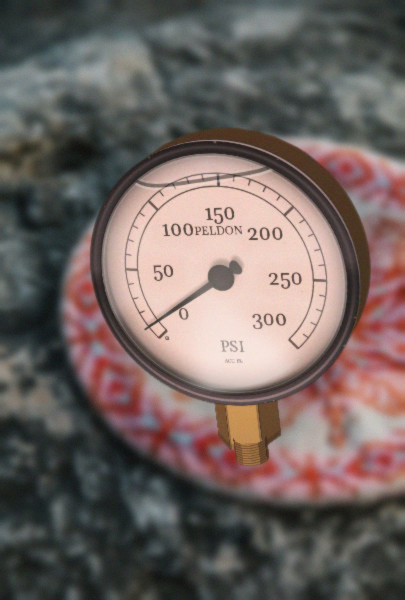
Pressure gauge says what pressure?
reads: 10 psi
